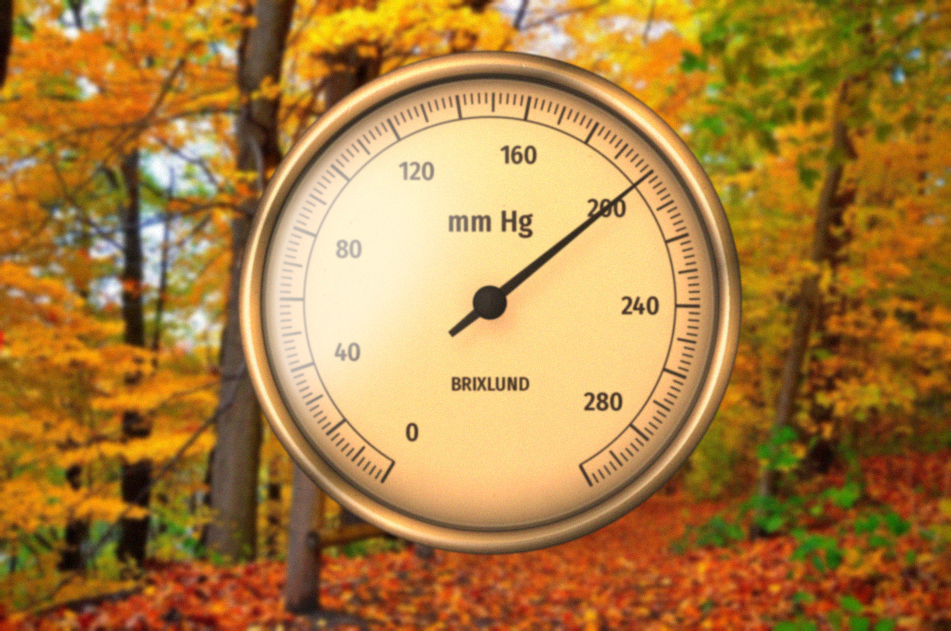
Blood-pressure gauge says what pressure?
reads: 200 mmHg
